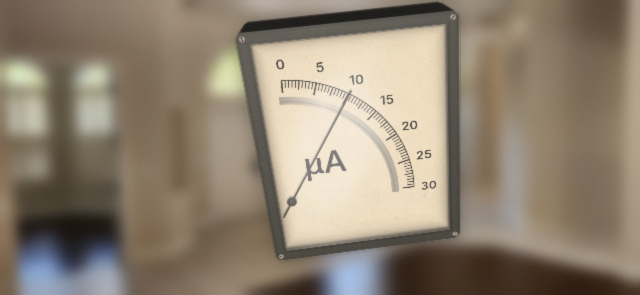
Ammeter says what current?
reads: 10 µA
